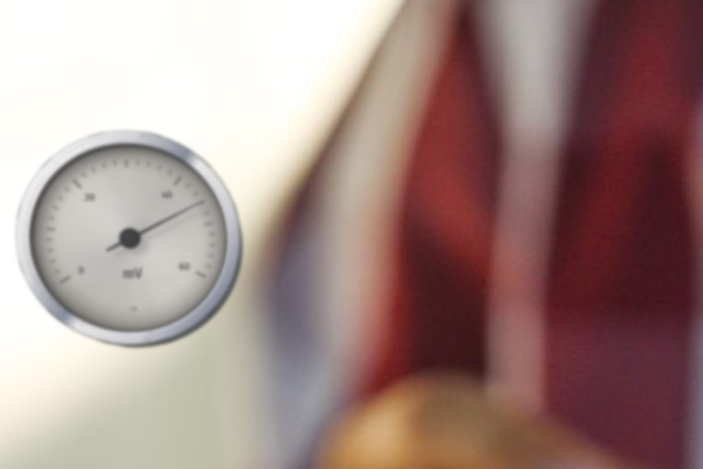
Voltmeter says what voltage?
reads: 46 mV
